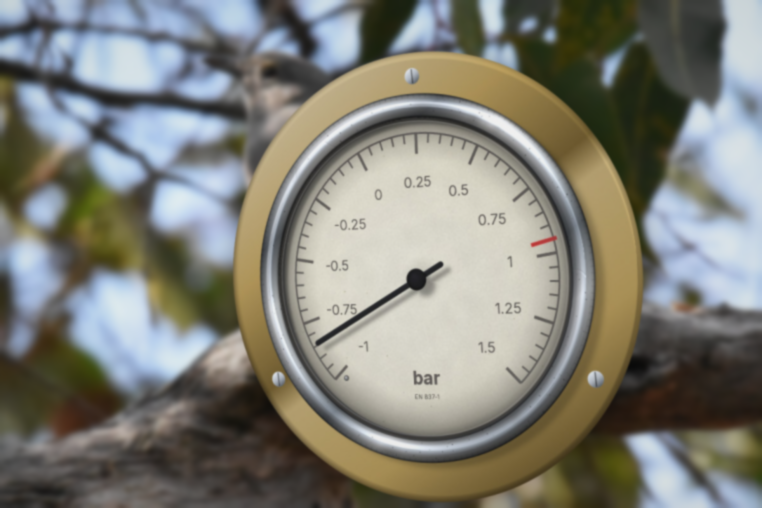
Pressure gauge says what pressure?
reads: -0.85 bar
